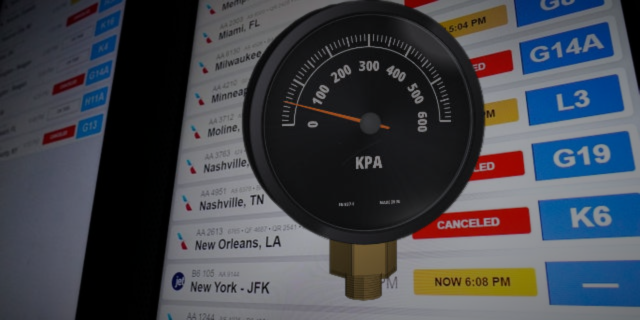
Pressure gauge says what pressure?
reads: 50 kPa
